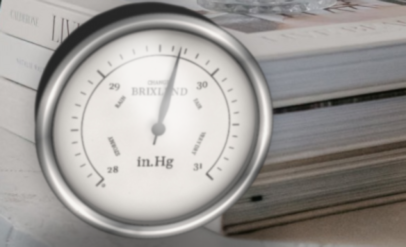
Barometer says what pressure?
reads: 29.65 inHg
